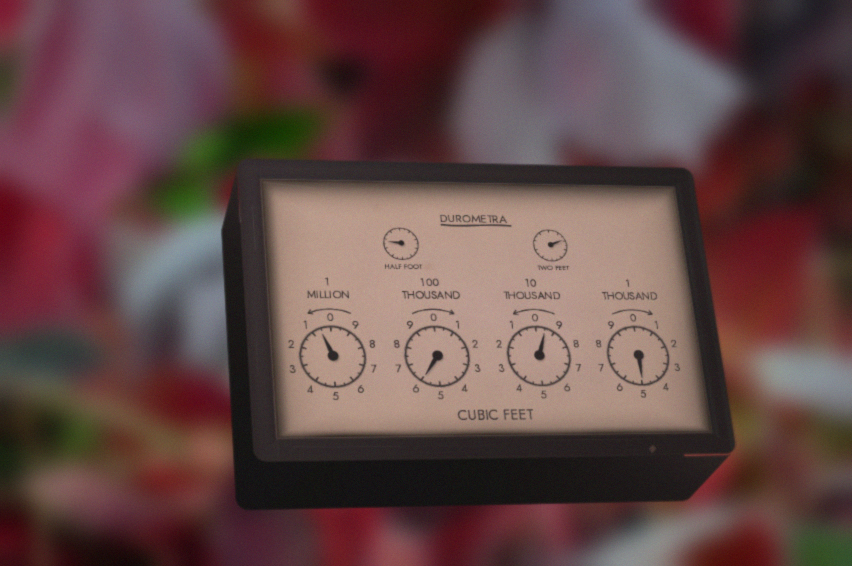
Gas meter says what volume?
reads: 59500 ft³
